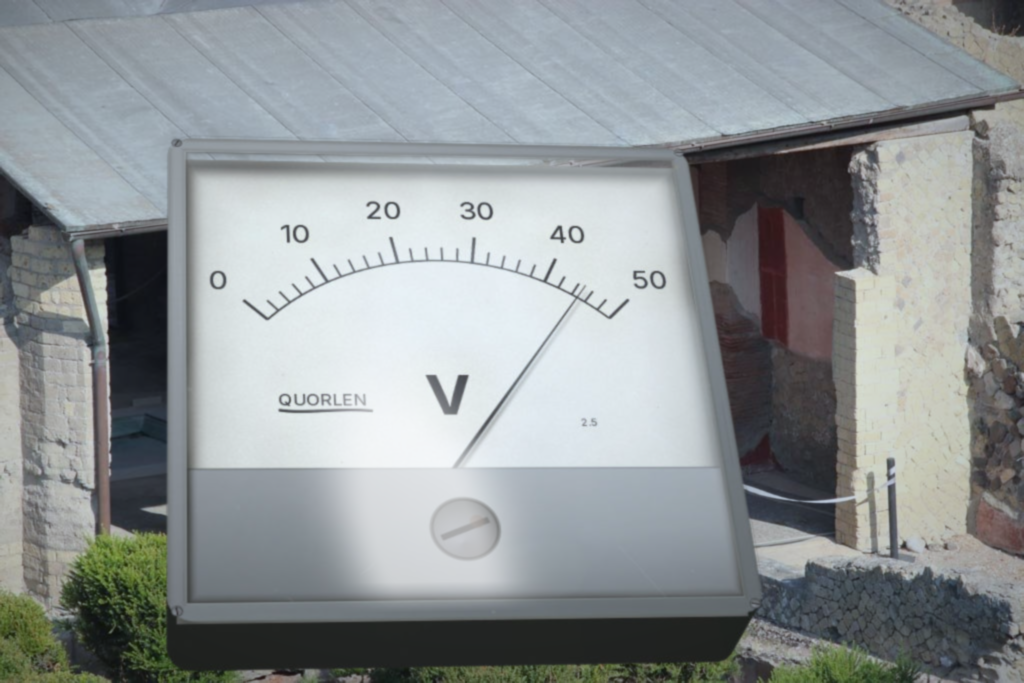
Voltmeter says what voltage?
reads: 45 V
